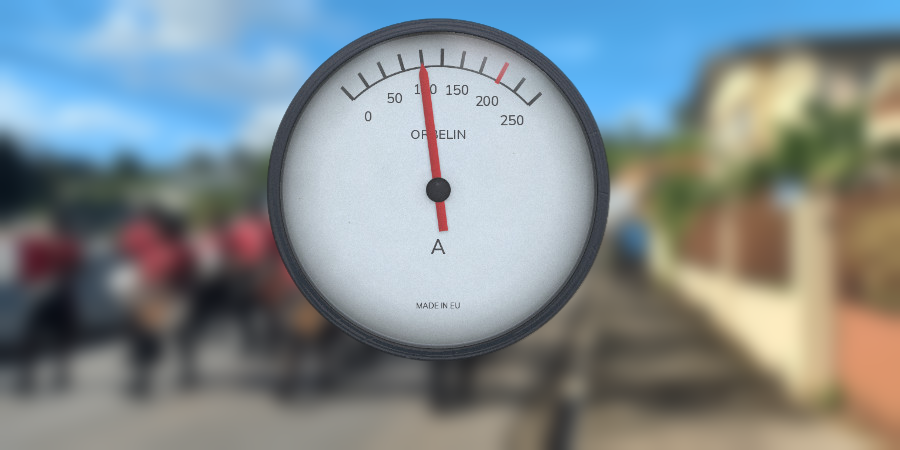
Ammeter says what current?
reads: 100 A
